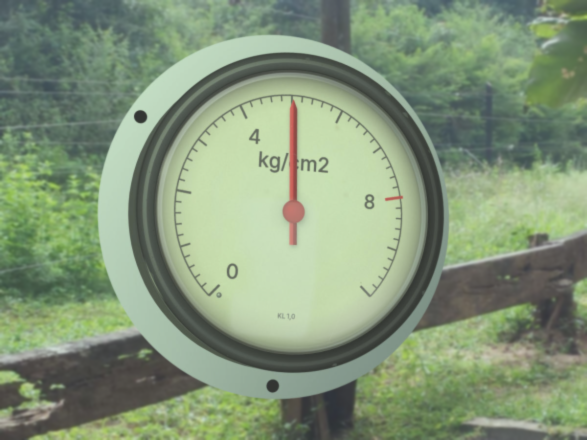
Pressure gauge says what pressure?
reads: 5 kg/cm²
